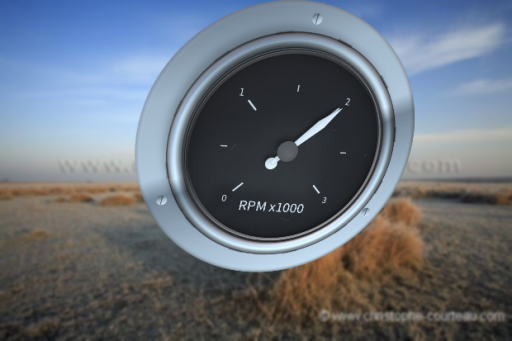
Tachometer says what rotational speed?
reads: 2000 rpm
